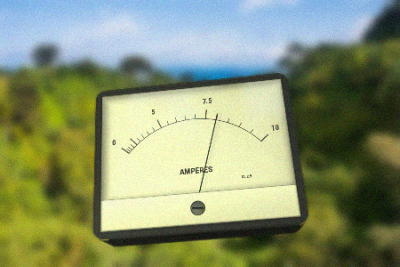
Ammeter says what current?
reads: 8 A
